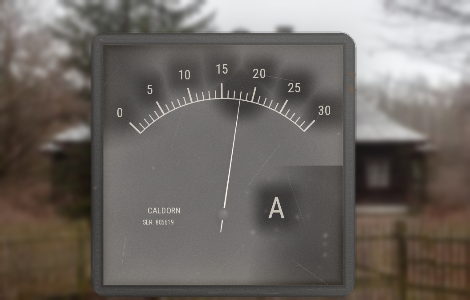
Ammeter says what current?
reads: 18 A
